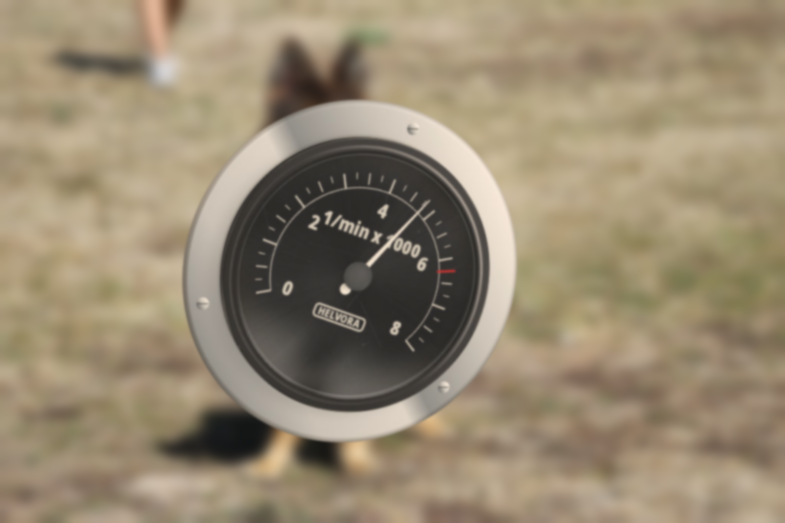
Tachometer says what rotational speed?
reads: 4750 rpm
